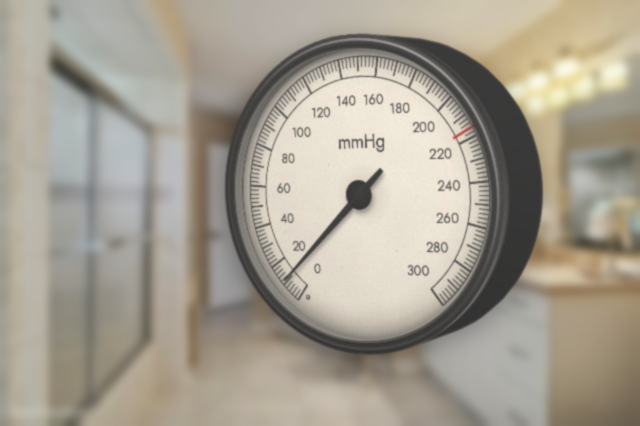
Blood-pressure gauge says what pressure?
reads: 10 mmHg
